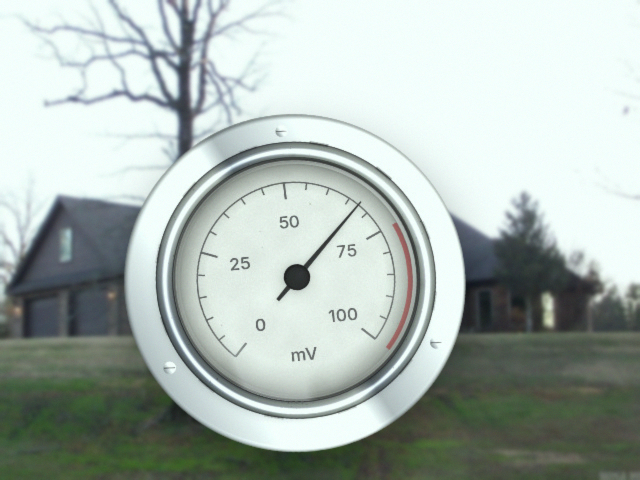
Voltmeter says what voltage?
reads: 67.5 mV
